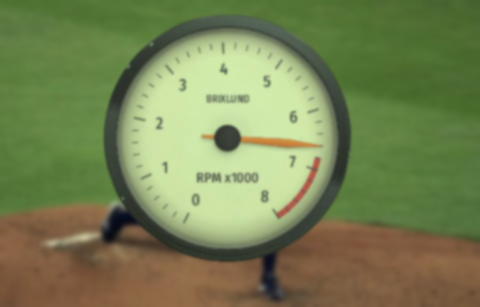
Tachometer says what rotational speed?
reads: 6600 rpm
